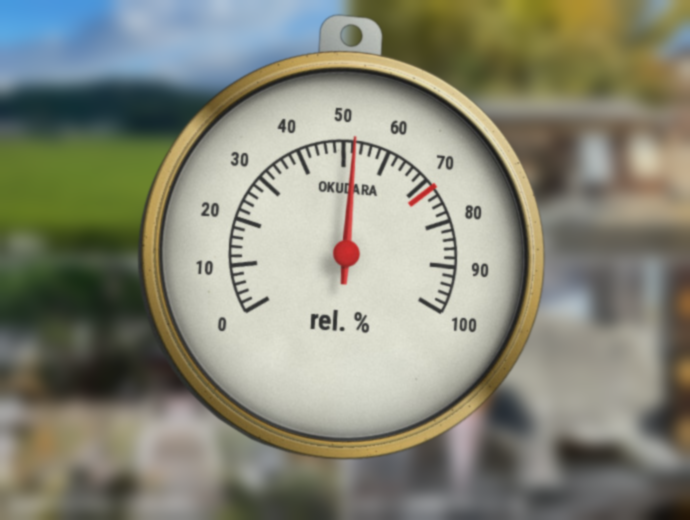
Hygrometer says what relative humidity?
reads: 52 %
